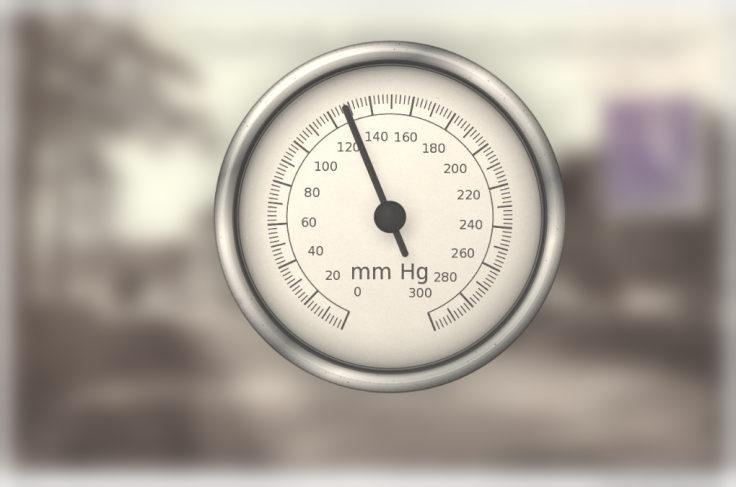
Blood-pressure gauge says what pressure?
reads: 128 mmHg
